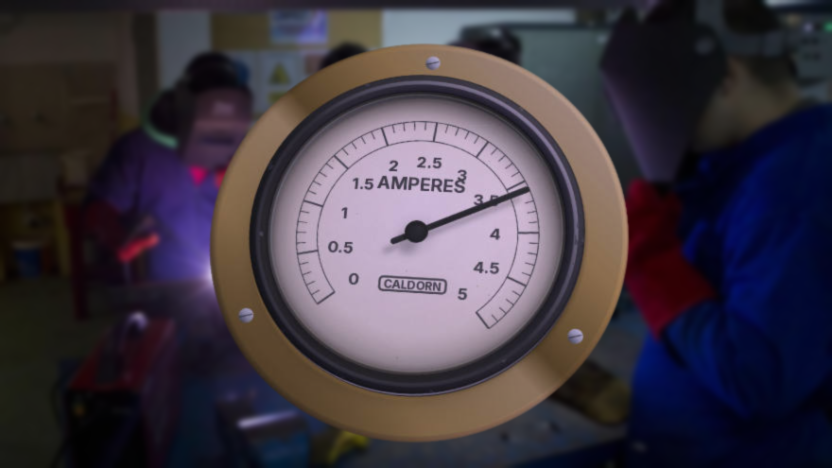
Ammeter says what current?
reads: 3.6 A
